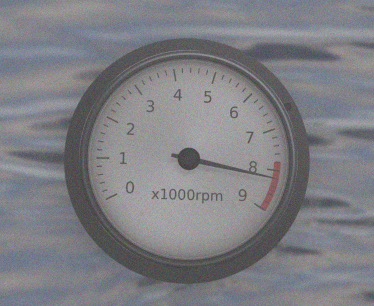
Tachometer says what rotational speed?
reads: 8200 rpm
